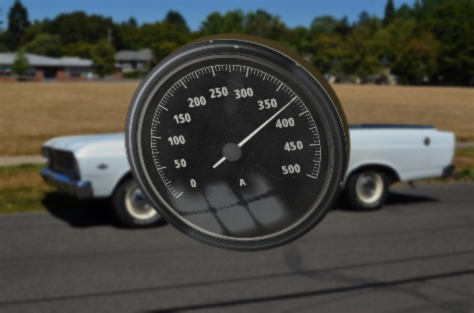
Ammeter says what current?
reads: 375 A
